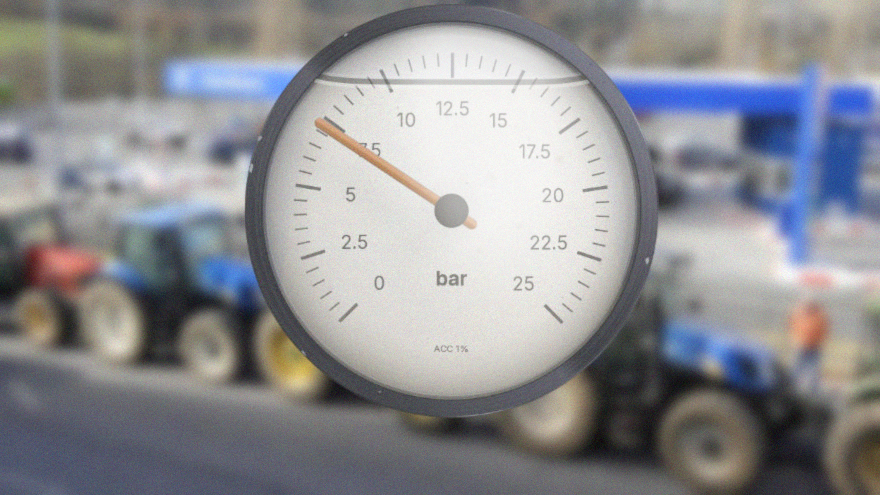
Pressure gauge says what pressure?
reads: 7.25 bar
